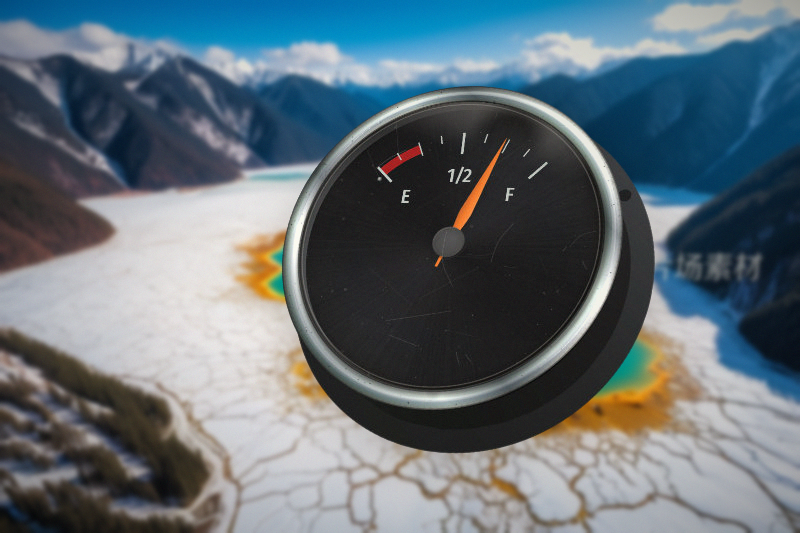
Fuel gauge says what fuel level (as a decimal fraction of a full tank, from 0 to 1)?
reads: 0.75
